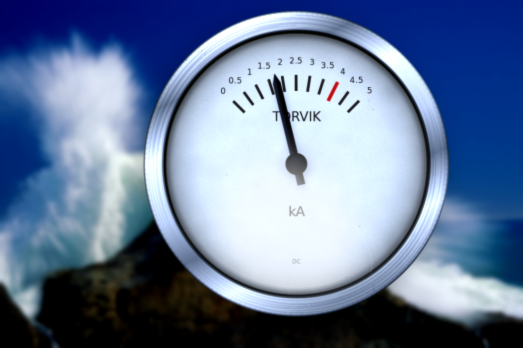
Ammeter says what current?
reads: 1.75 kA
